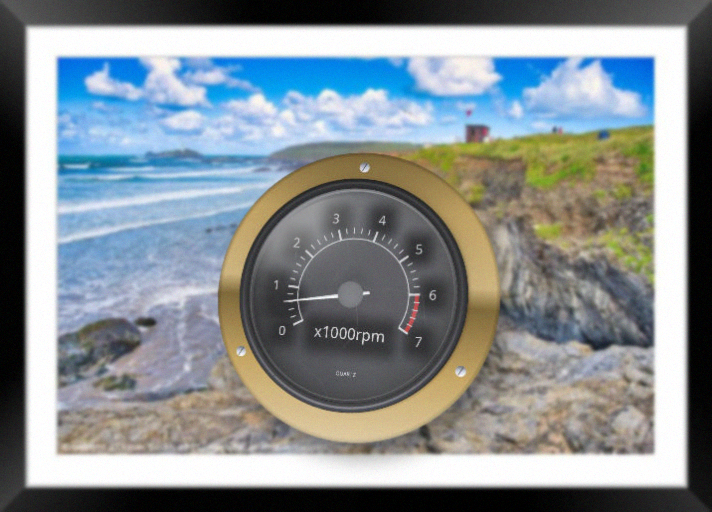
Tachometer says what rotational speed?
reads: 600 rpm
